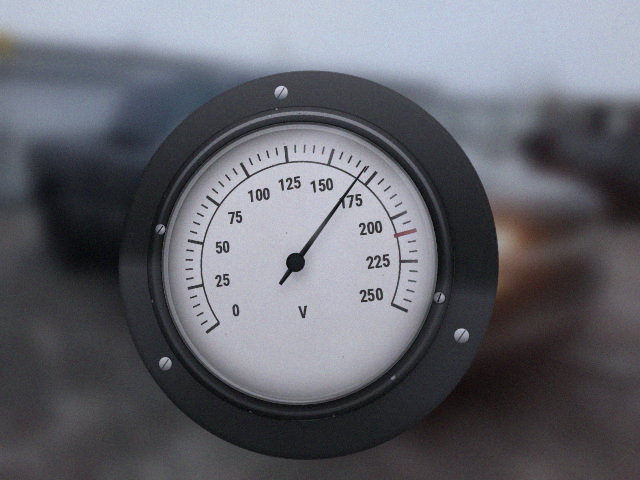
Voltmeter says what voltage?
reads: 170 V
